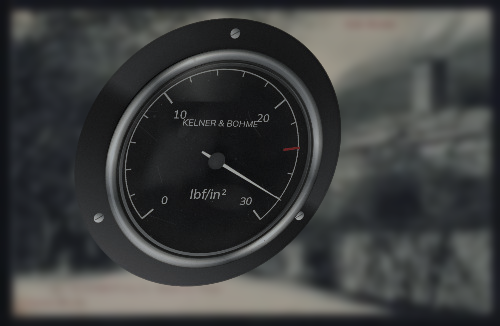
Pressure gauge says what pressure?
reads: 28 psi
